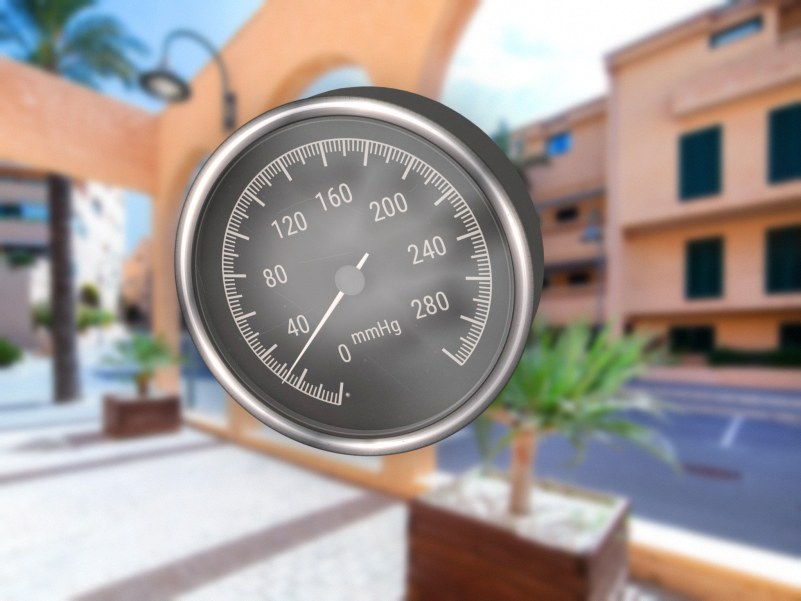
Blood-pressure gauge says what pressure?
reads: 26 mmHg
